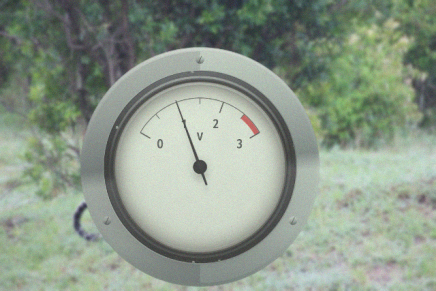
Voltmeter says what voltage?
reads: 1 V
